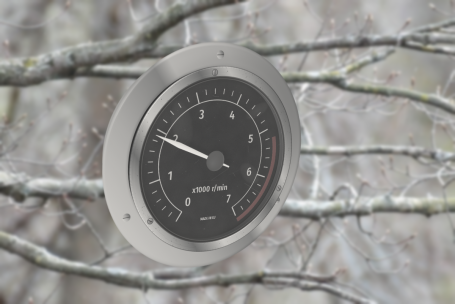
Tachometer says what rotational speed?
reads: 1900 rpm
